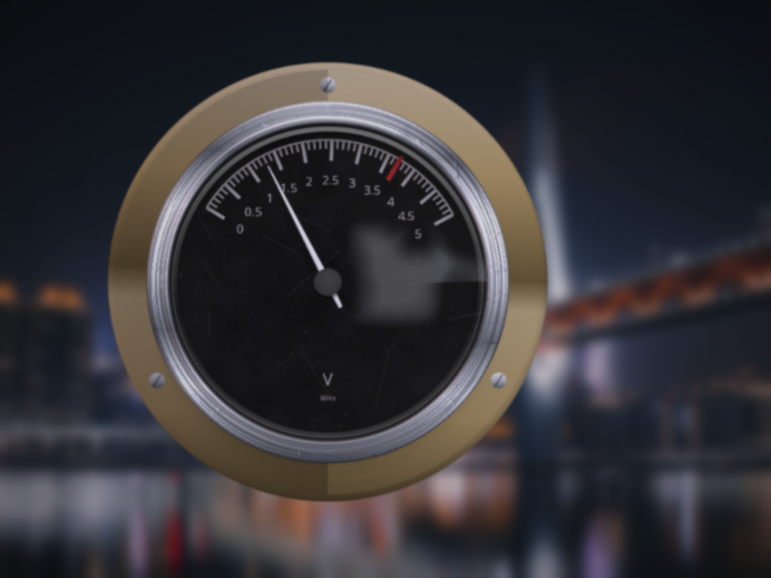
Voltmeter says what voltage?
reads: 1.3 V
